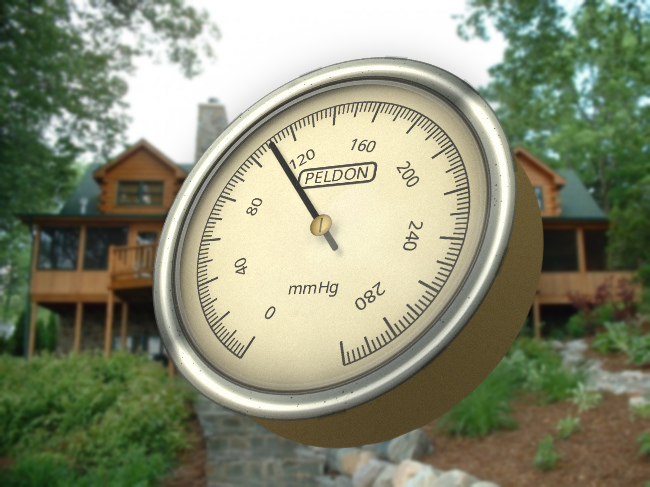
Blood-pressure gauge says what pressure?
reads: 110 mmHg
